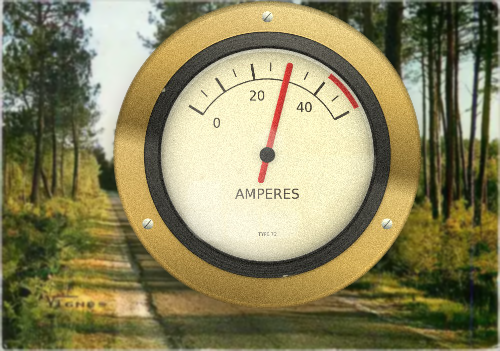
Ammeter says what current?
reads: 30 A
